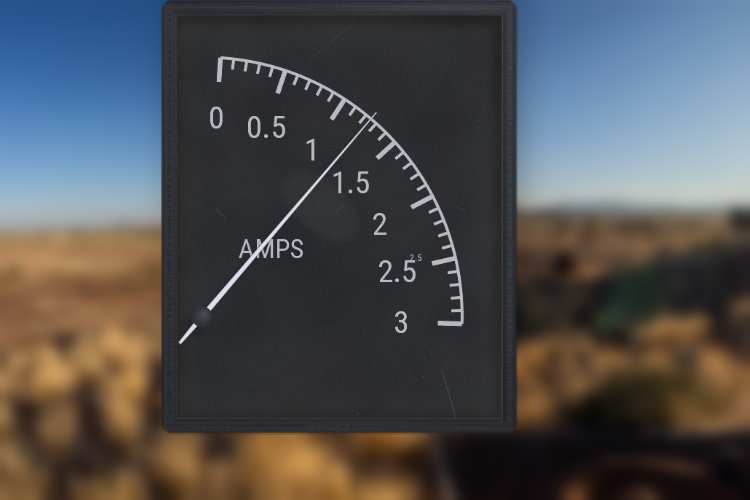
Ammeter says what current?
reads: 1.25 A
